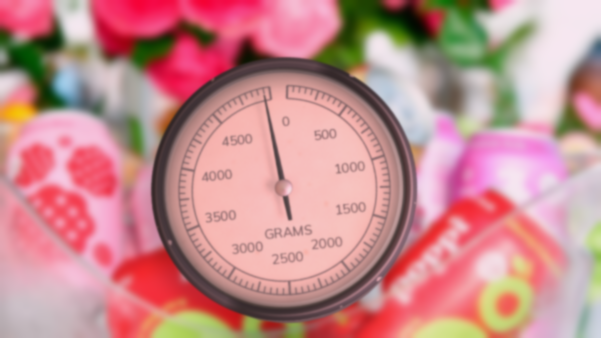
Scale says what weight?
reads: 4950 g
